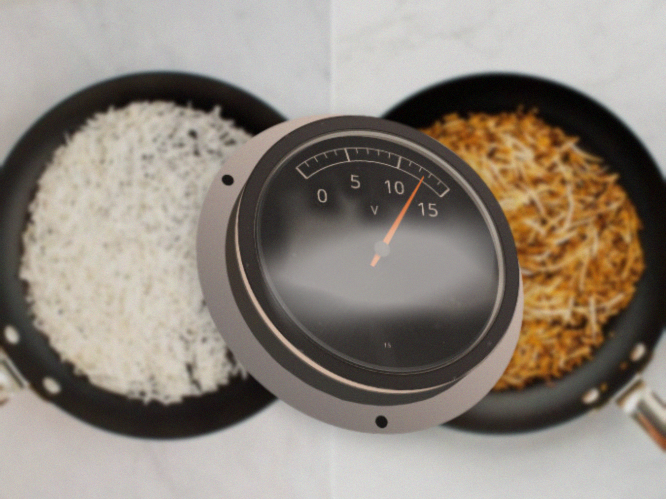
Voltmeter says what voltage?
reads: 12.5 V
